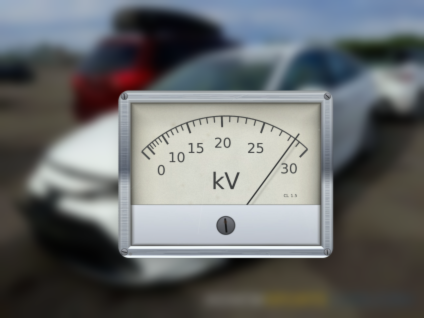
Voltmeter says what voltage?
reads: 28.5 kV
